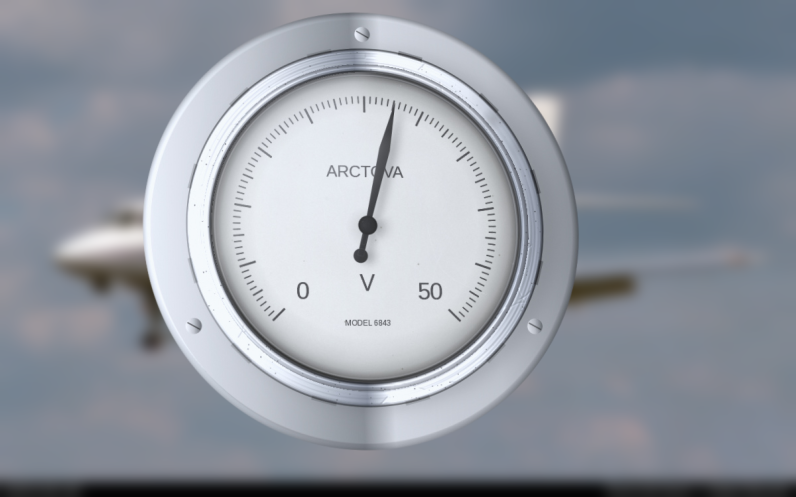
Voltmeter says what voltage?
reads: 27.5 V
